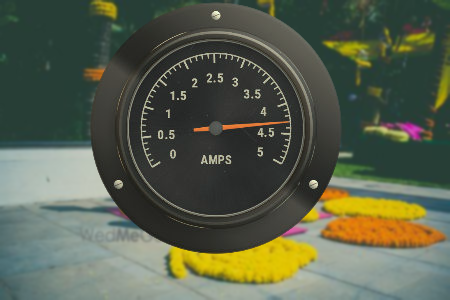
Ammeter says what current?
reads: 4.3 A
